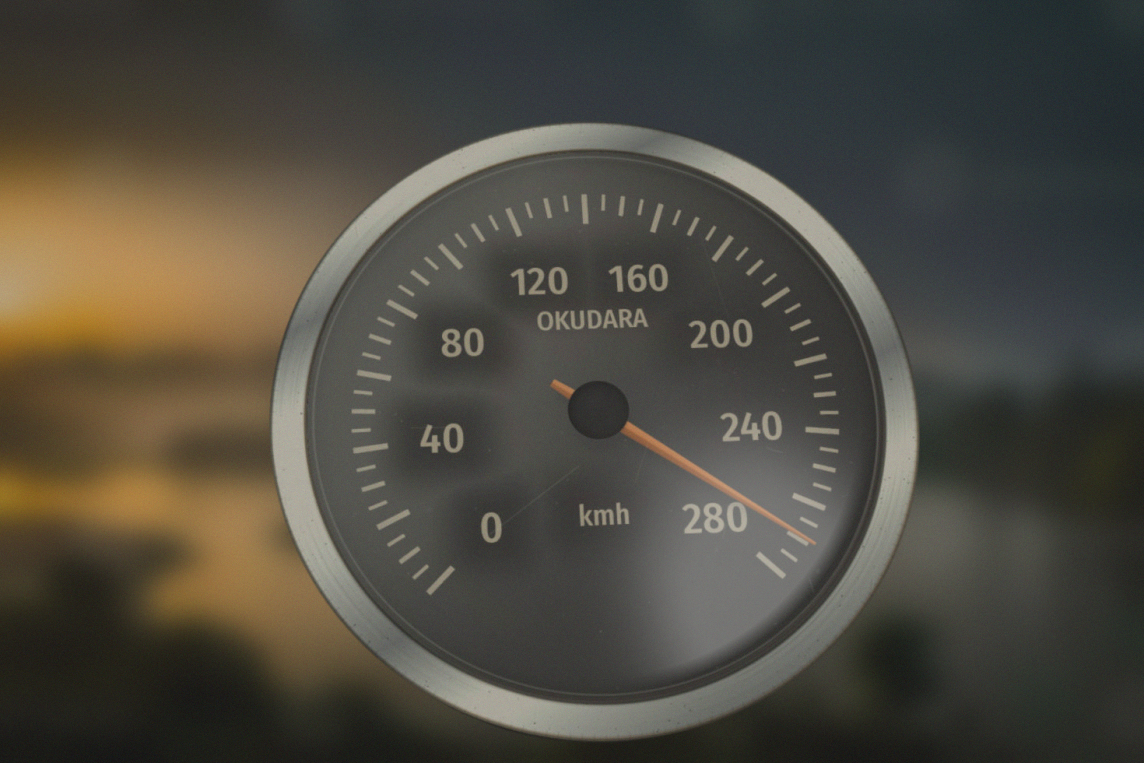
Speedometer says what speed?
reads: 270 km/h
